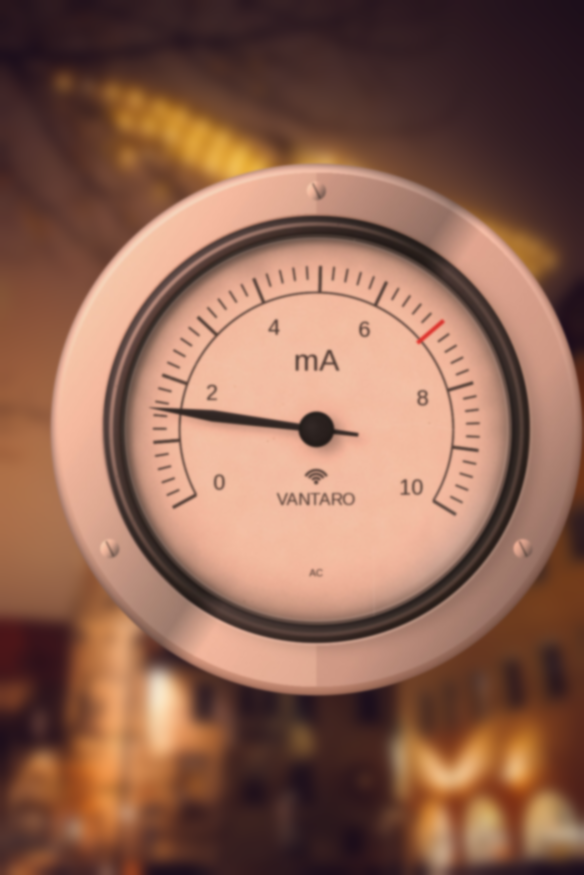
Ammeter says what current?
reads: 1.5 mA
